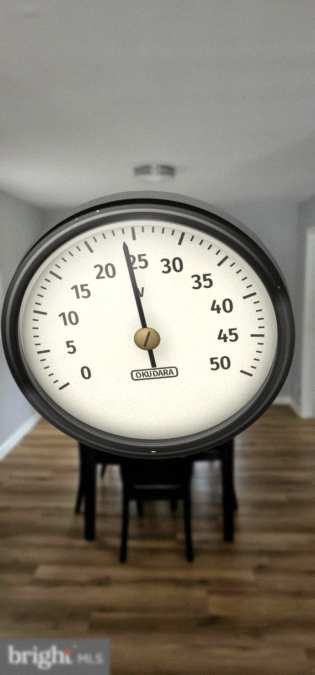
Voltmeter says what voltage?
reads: 24 V
